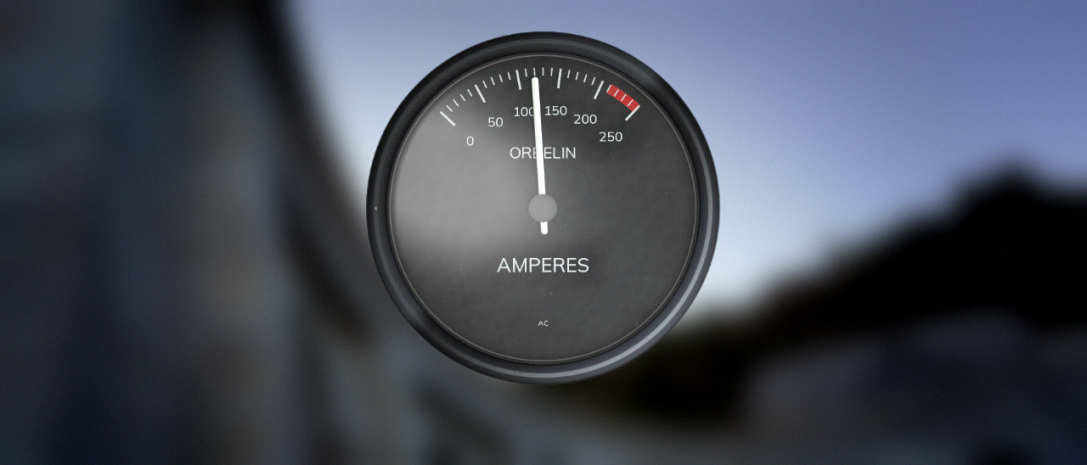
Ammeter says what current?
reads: 120 A
